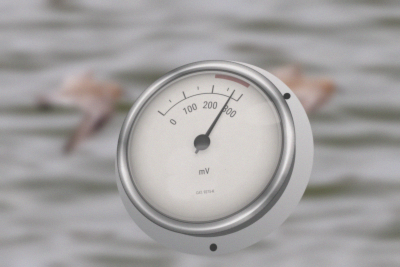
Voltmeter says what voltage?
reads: 275 mV
